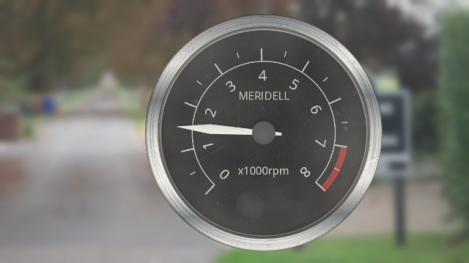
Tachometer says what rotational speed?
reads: 1500 rpm
